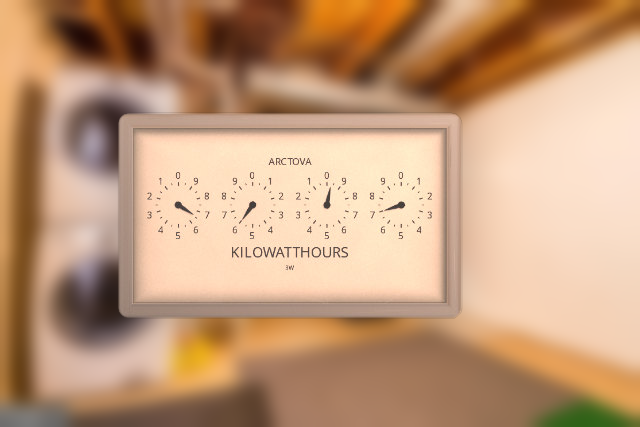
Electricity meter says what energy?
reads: 6597 kWh
